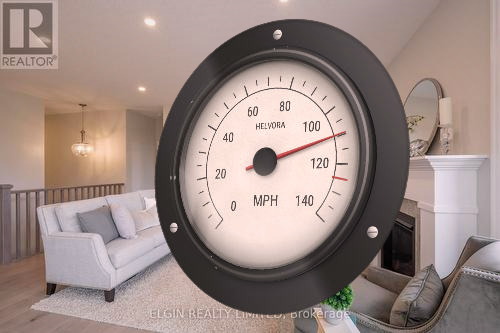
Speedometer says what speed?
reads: 110 mph
